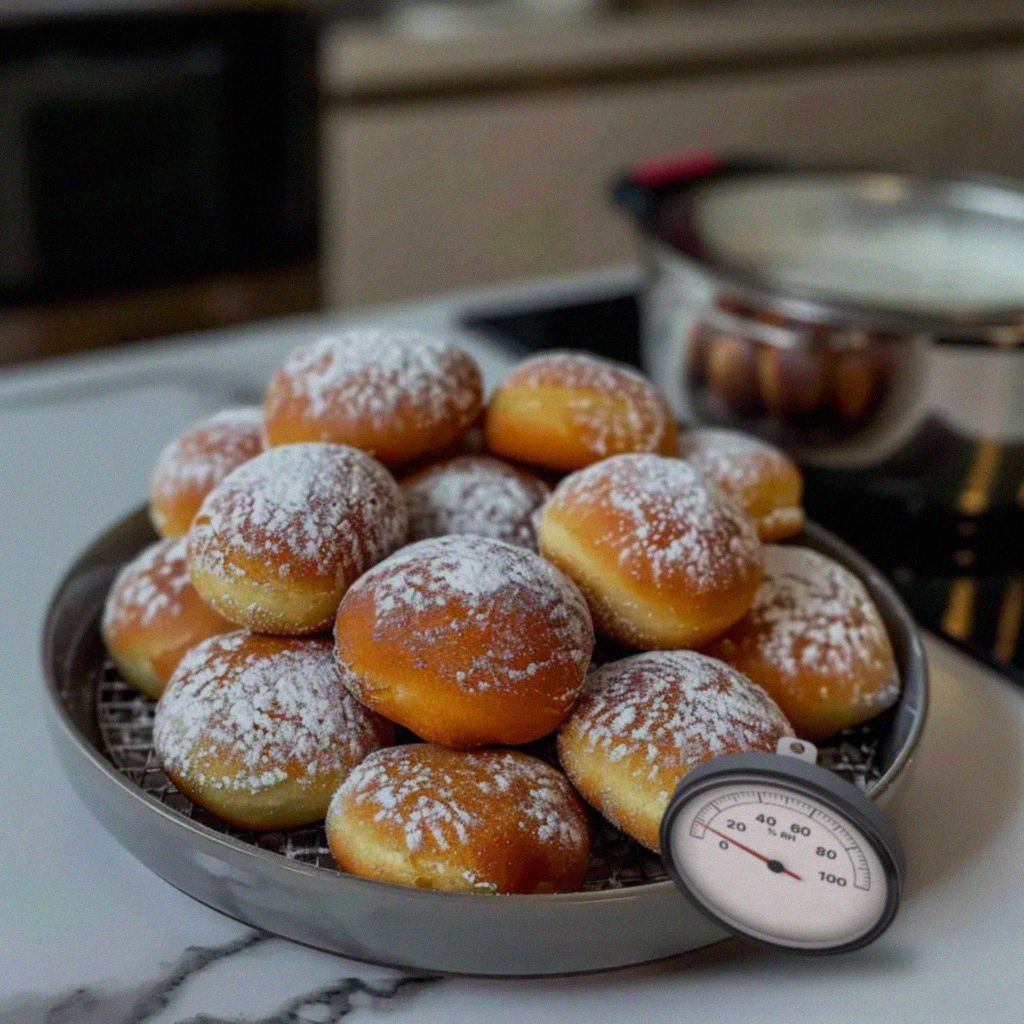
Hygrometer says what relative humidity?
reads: 10 %
